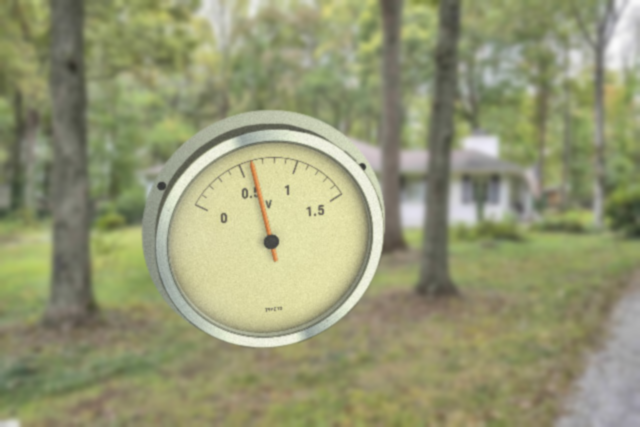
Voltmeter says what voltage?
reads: 0.6 V
